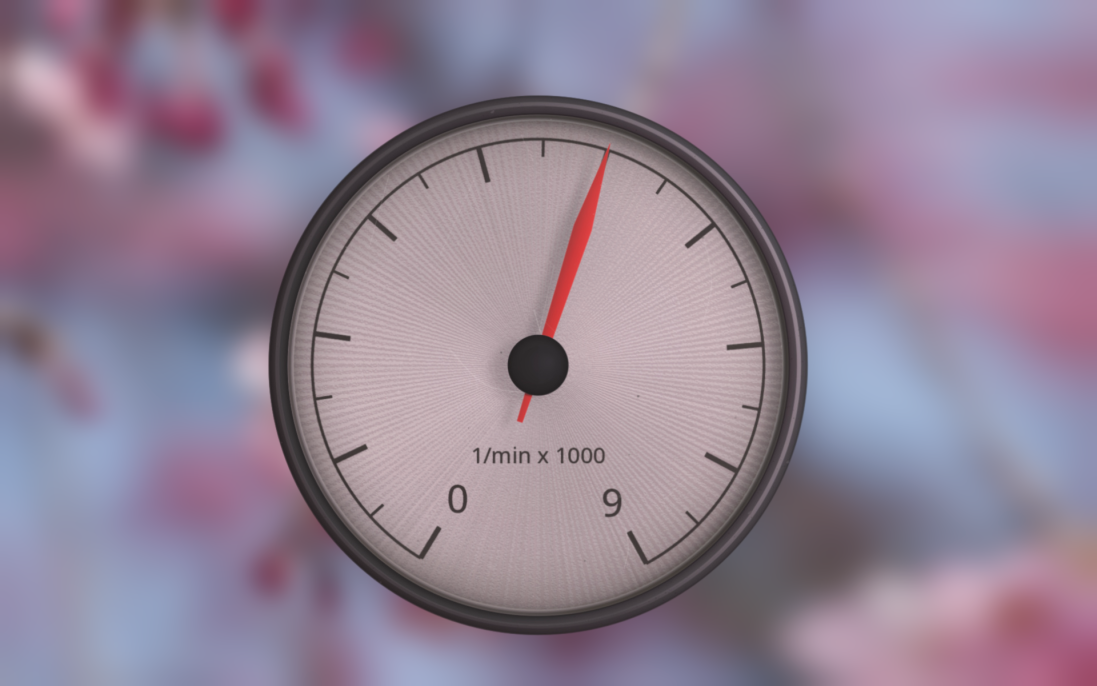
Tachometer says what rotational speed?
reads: 5000 rpm
